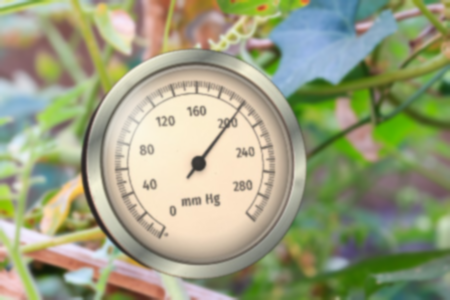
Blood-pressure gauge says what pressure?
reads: 200 mmHg
